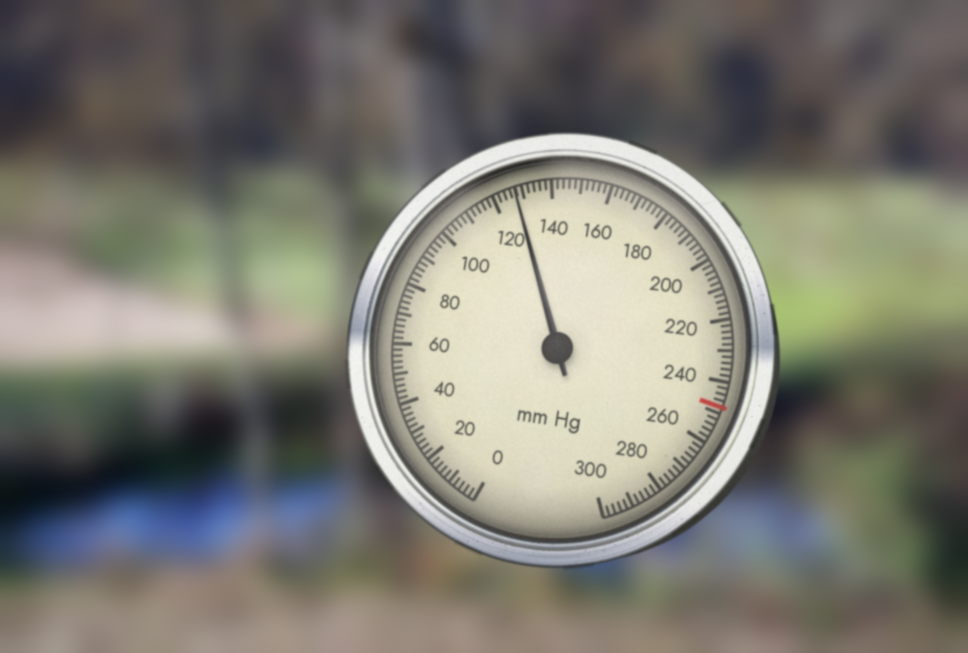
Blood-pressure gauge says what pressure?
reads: 128 mmHg
